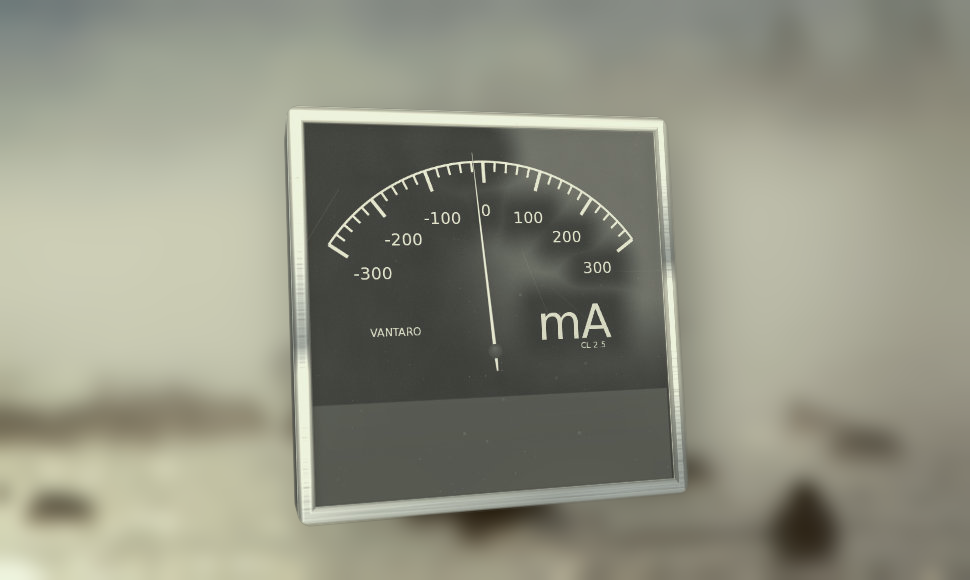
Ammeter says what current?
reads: -20 mA
